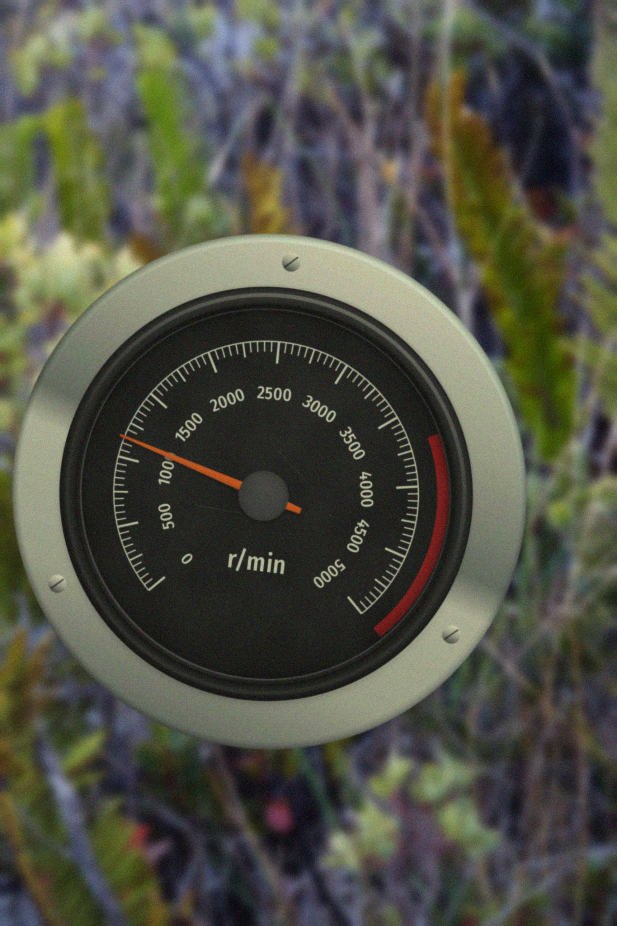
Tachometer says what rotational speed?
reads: 1150 rpm
